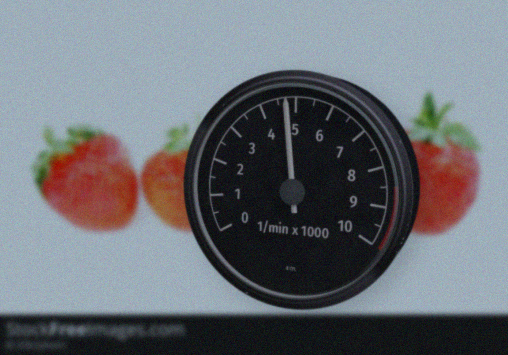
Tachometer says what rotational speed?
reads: 4750 rpm
